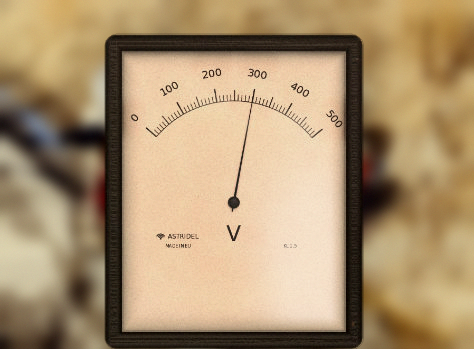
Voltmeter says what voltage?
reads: 300 V
